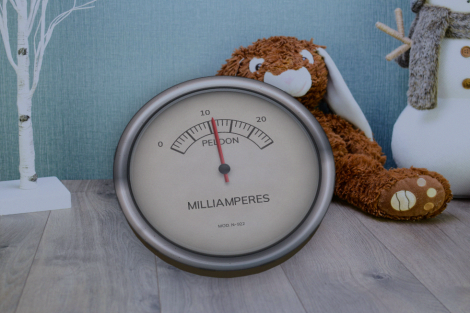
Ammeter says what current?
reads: 11 mA
